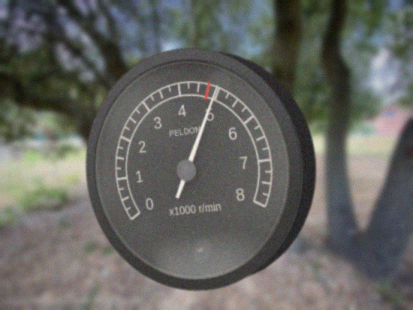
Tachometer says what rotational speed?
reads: 5000 rpm
